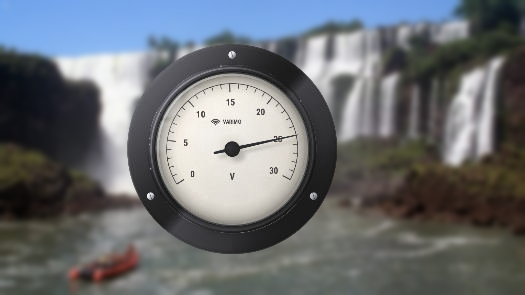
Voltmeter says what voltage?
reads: 25 V
